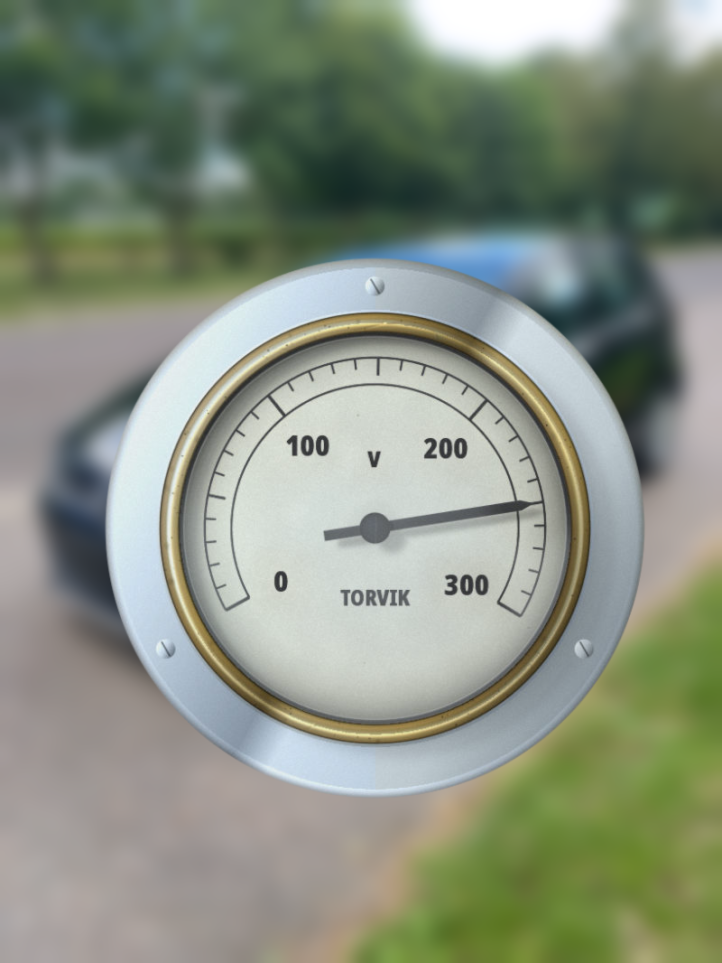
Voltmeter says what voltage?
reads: 250 V
